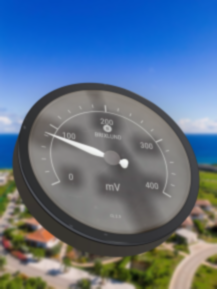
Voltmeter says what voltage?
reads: 80 mV
